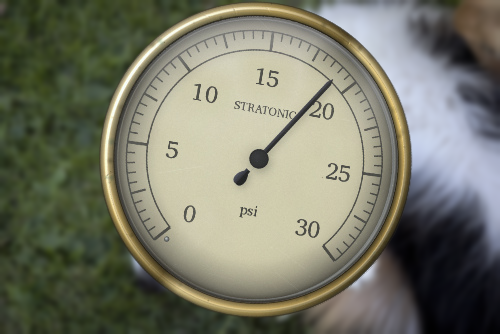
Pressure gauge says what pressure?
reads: 19 psi
